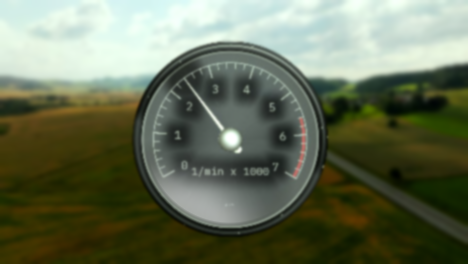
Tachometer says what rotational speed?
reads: 2400 rpm
